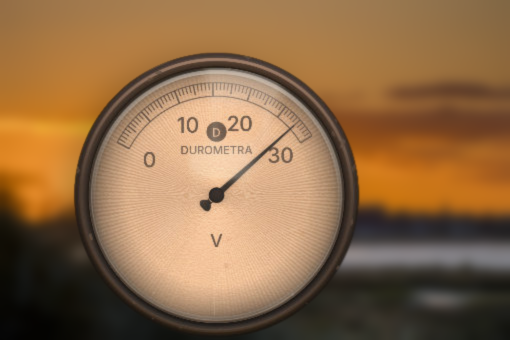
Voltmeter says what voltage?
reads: 27.5 V
